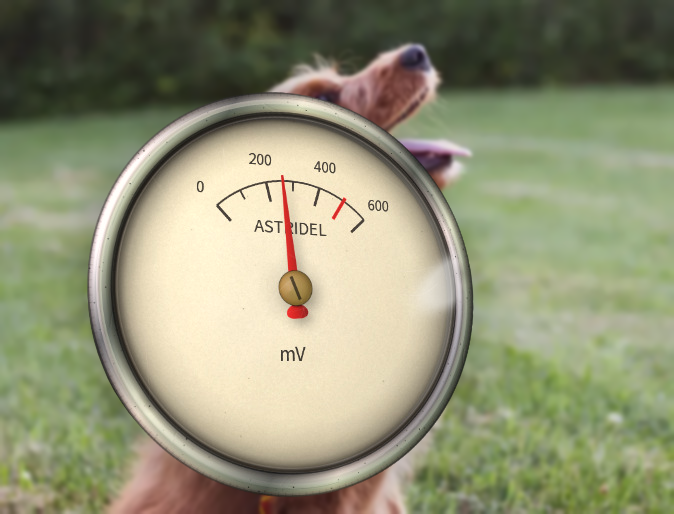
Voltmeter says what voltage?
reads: 250 mV
